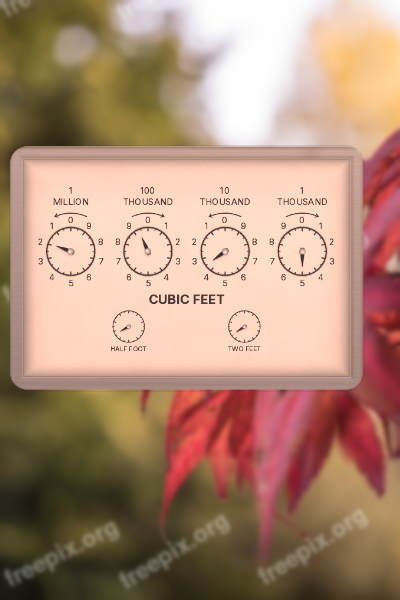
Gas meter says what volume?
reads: 193500 ft³
